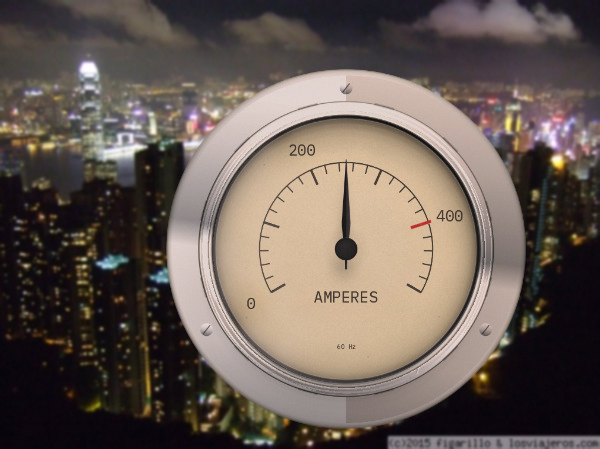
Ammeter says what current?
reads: 250 A
